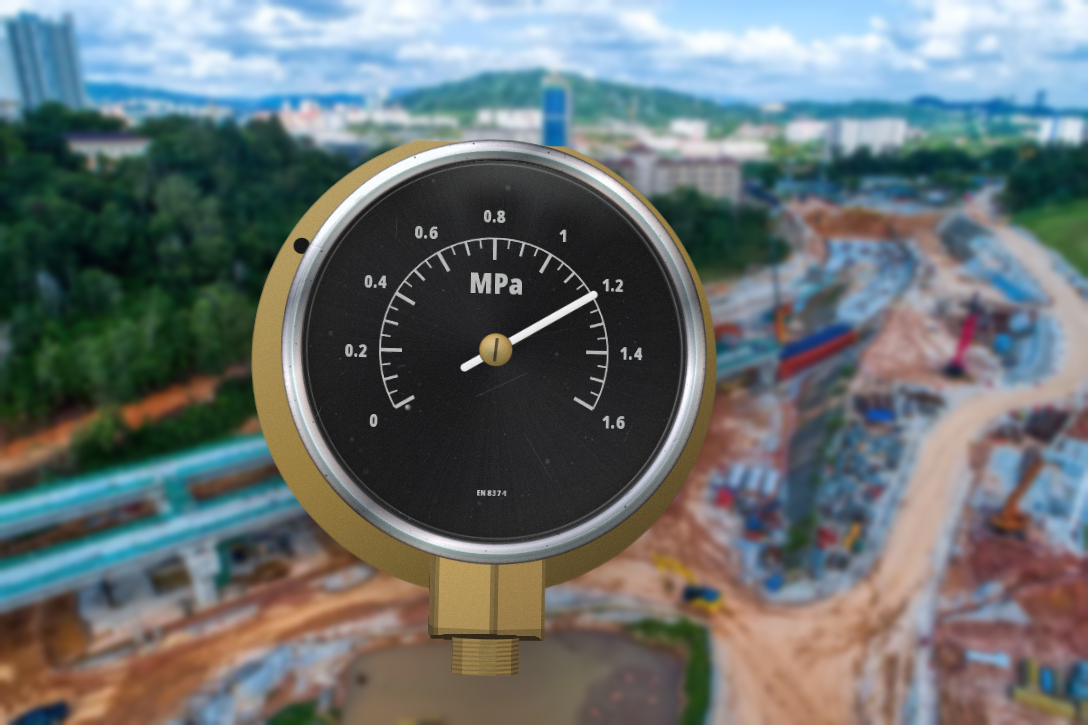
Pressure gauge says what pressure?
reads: 1.2 MPa
